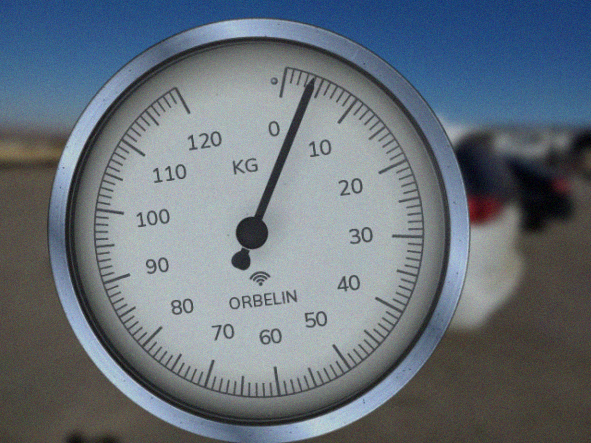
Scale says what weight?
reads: 4 kg
